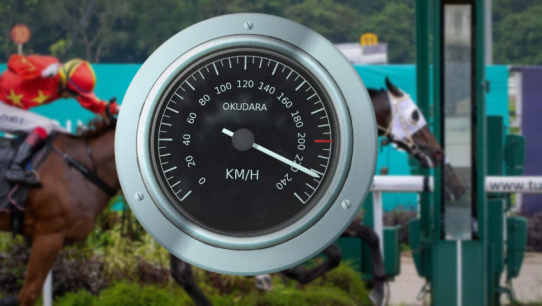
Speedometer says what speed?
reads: 222.5 km/h
